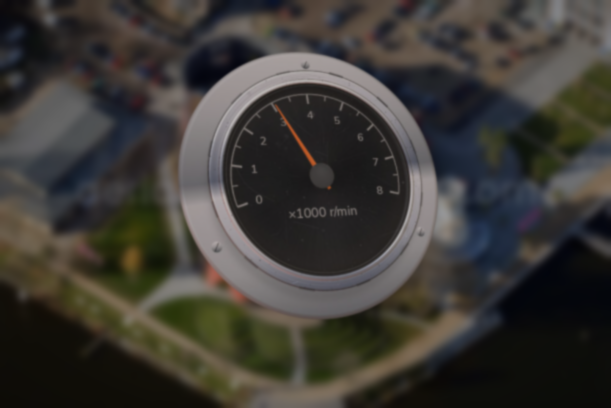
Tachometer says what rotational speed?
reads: 3000 rpm
